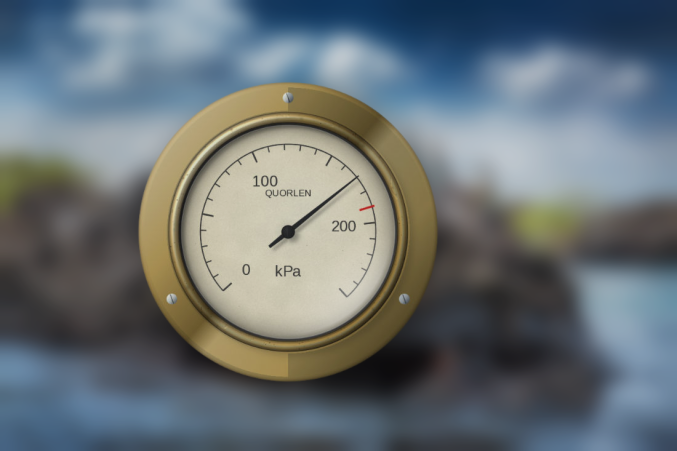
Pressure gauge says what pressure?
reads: 170 kPa
